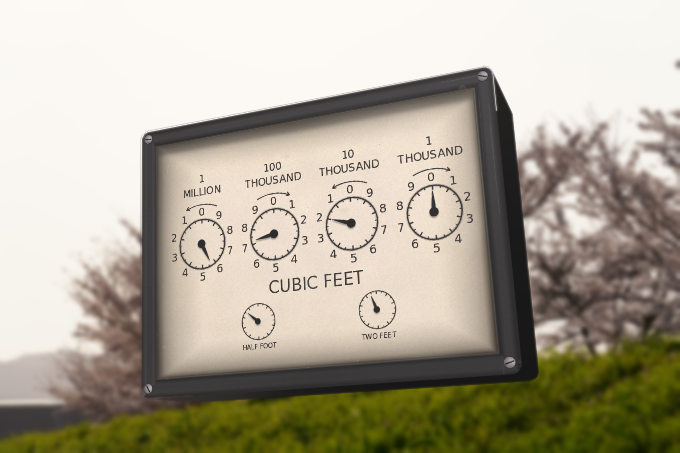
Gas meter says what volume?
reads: 572000 ft³
